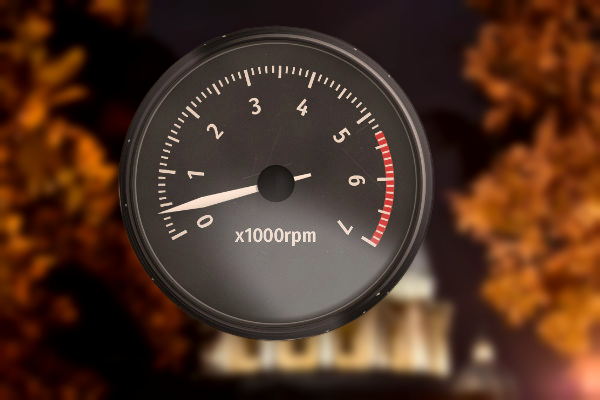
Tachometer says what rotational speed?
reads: 400 rpm
